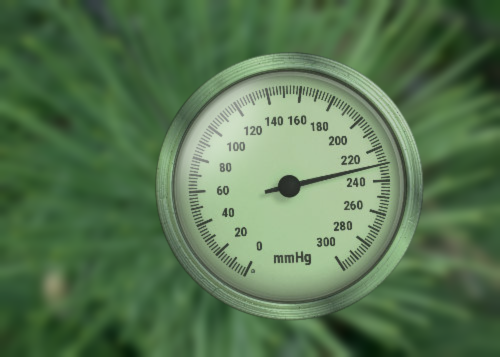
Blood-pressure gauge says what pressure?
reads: 230 mmHg
